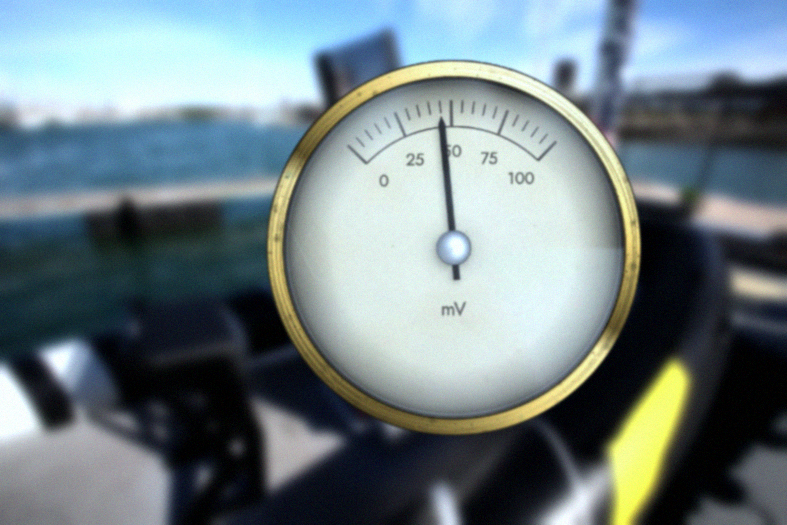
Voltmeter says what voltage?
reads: 45 mV
